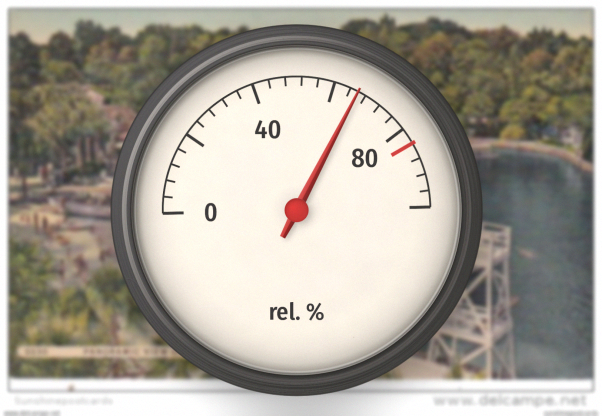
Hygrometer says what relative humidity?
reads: 66 %
